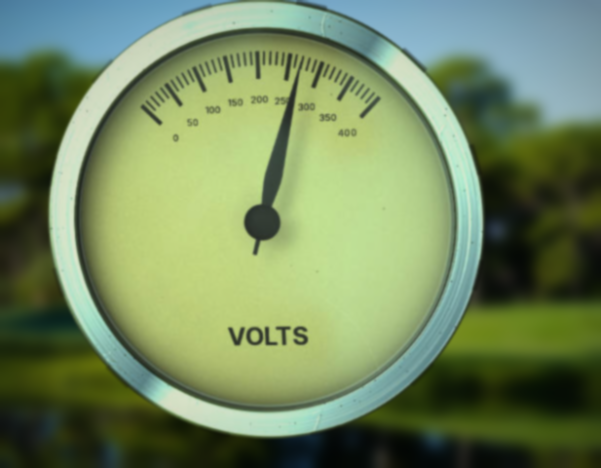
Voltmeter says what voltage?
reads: 270 V
